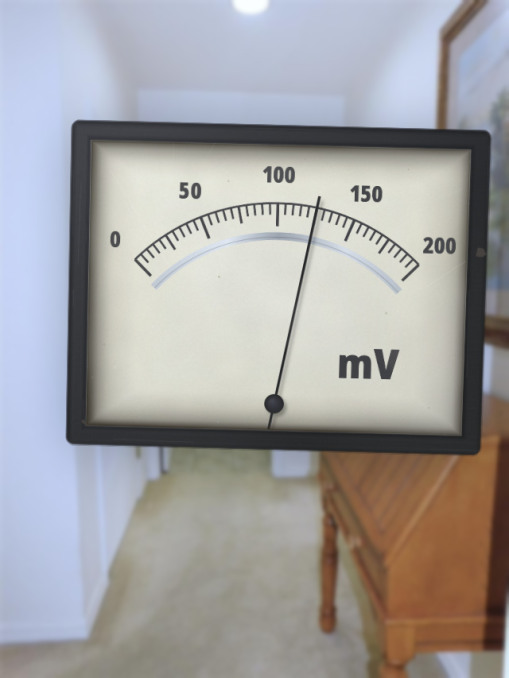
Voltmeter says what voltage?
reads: 125 mV
